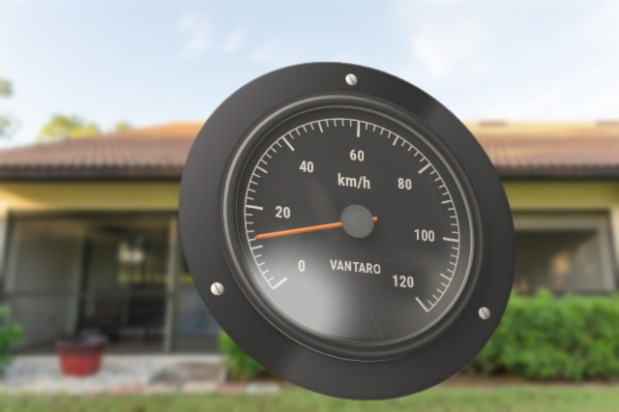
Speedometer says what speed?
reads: 12 km/h
